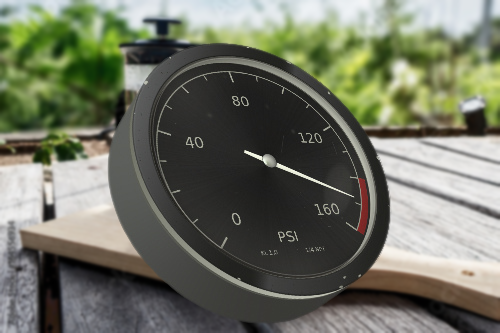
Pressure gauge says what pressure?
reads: 150 psi
